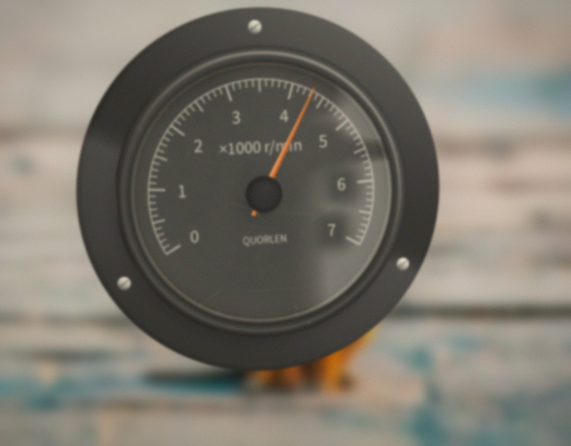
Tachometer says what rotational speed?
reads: 4300 rpm
